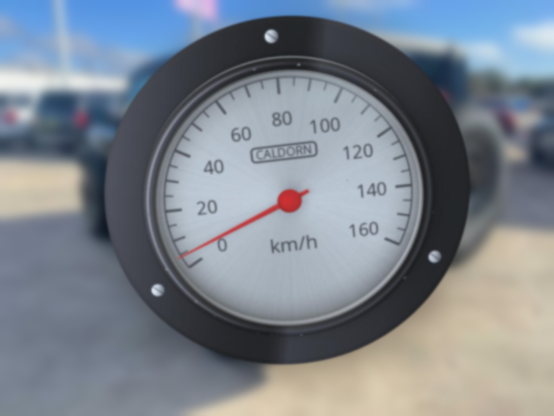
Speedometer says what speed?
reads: 5 km/h
